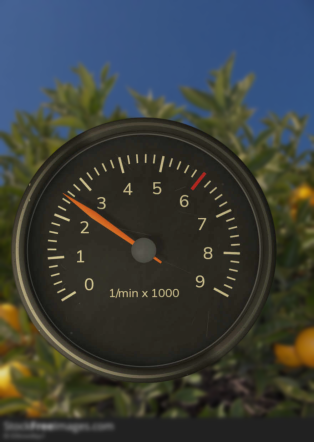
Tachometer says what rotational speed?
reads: 2500 rpm
